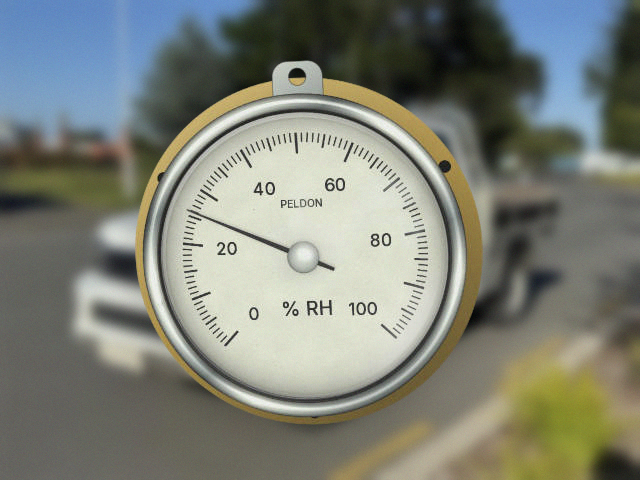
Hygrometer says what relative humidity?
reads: 26 %
